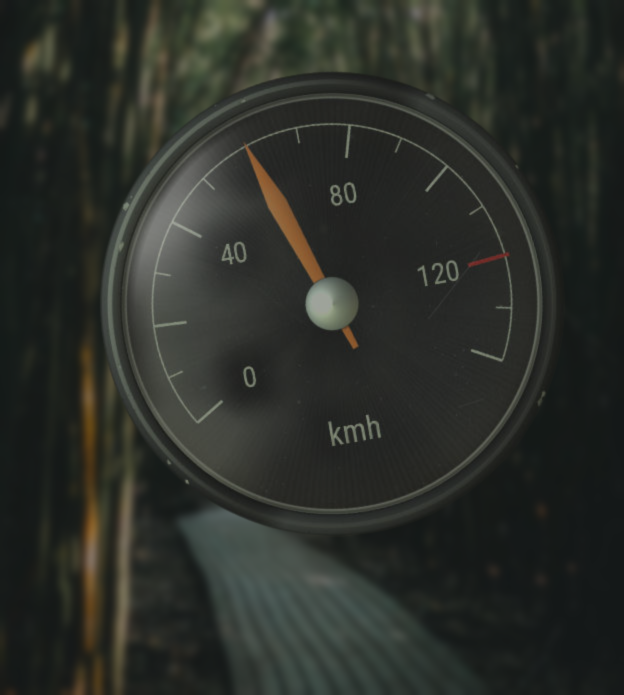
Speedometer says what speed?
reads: 60 km/h
